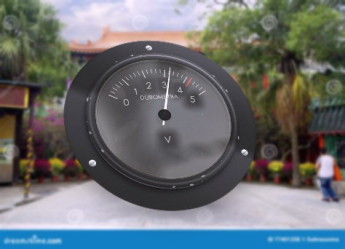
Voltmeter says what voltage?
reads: 3.2 V
